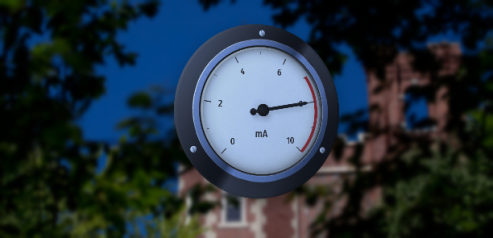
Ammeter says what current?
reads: 8 mA
